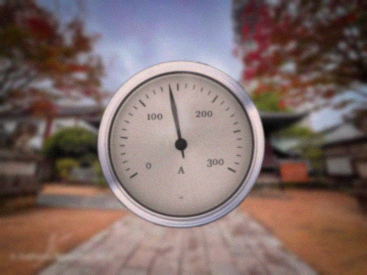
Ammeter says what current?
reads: 140 A
